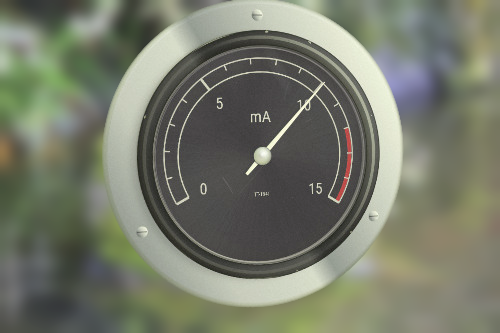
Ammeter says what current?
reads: 10 mA
